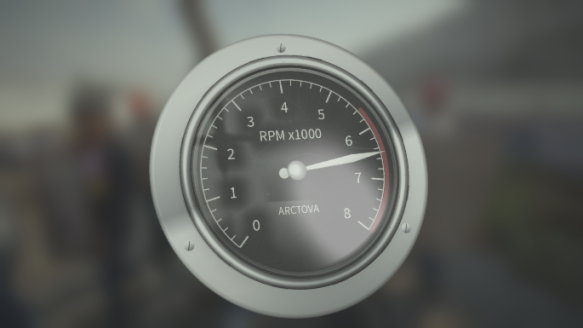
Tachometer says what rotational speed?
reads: 6500 rpm
